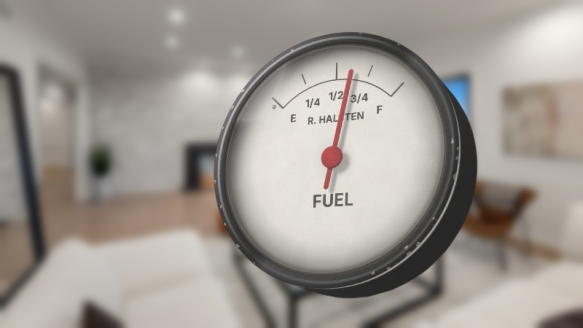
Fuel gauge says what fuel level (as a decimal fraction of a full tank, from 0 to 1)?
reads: 0.625
